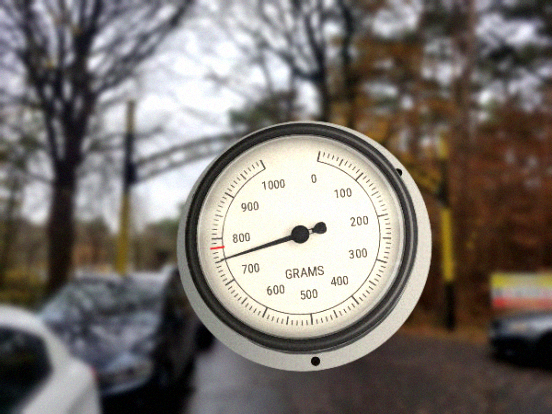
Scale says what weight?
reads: 750 g
